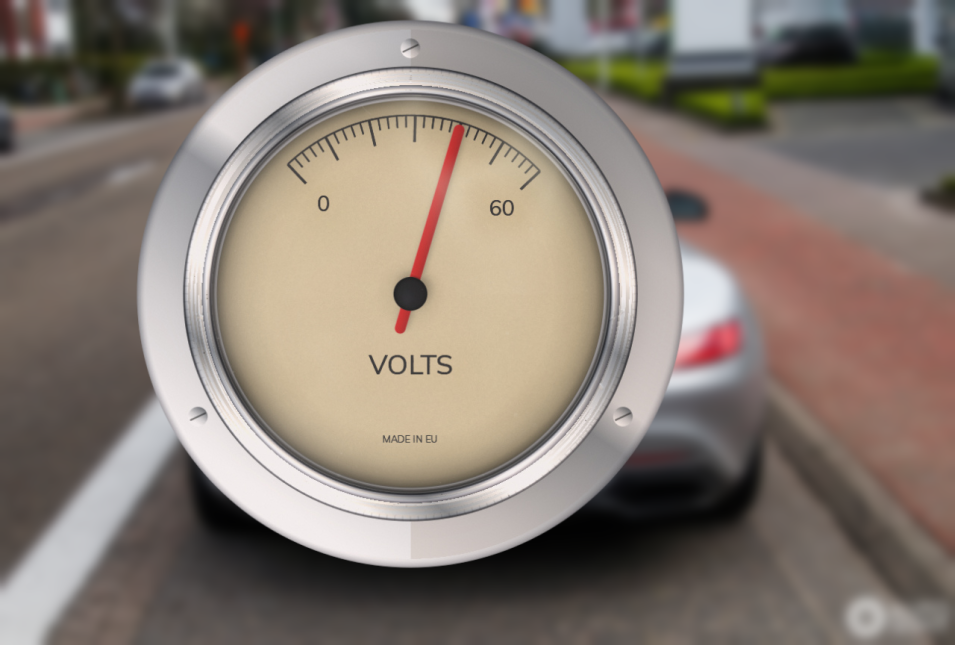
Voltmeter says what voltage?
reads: 40 V
